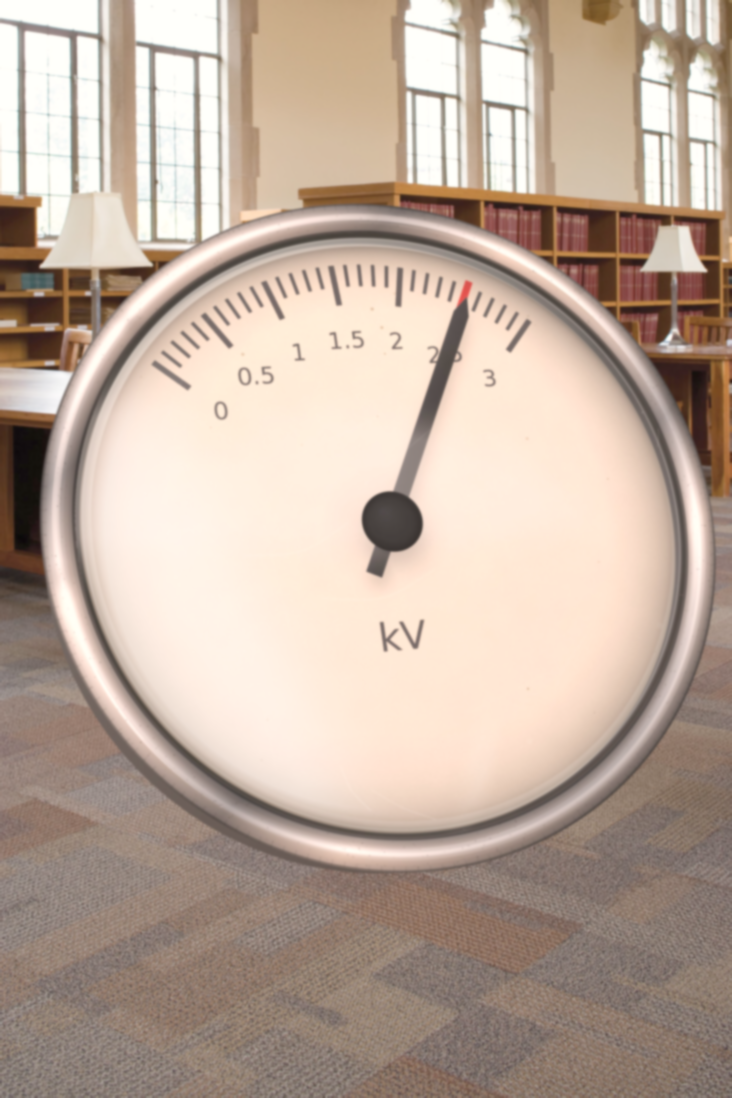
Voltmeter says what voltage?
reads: 2.5 kV
